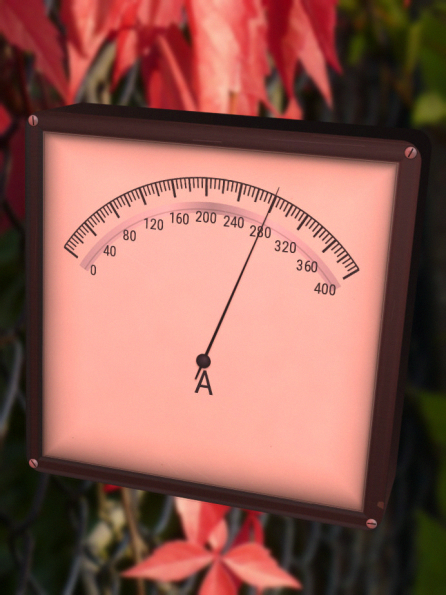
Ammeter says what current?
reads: 280 A
